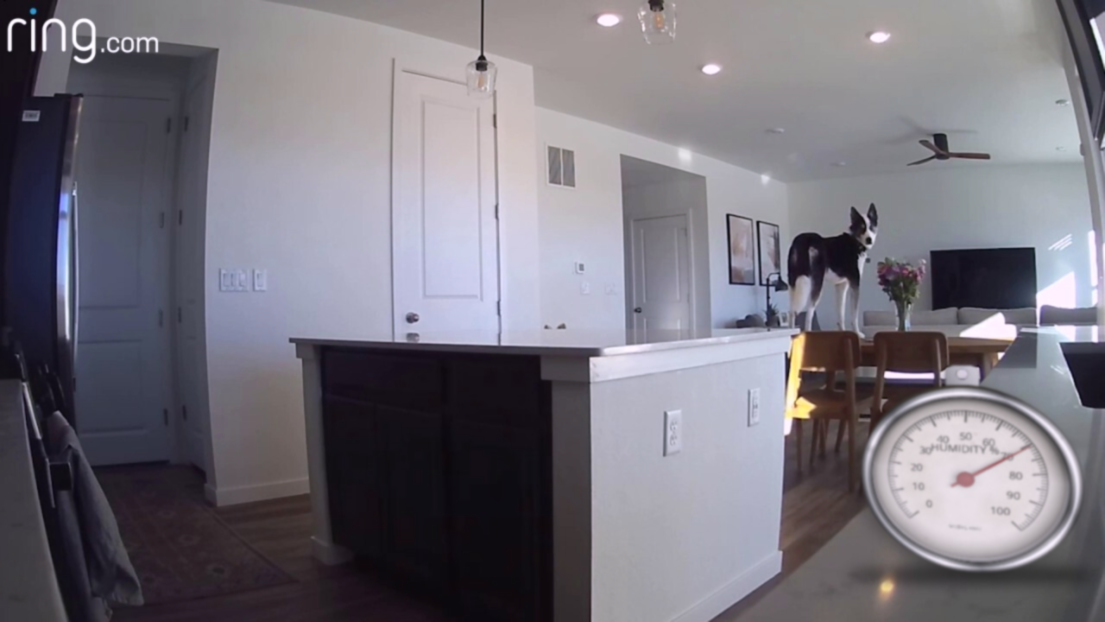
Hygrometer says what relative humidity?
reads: 70 %
